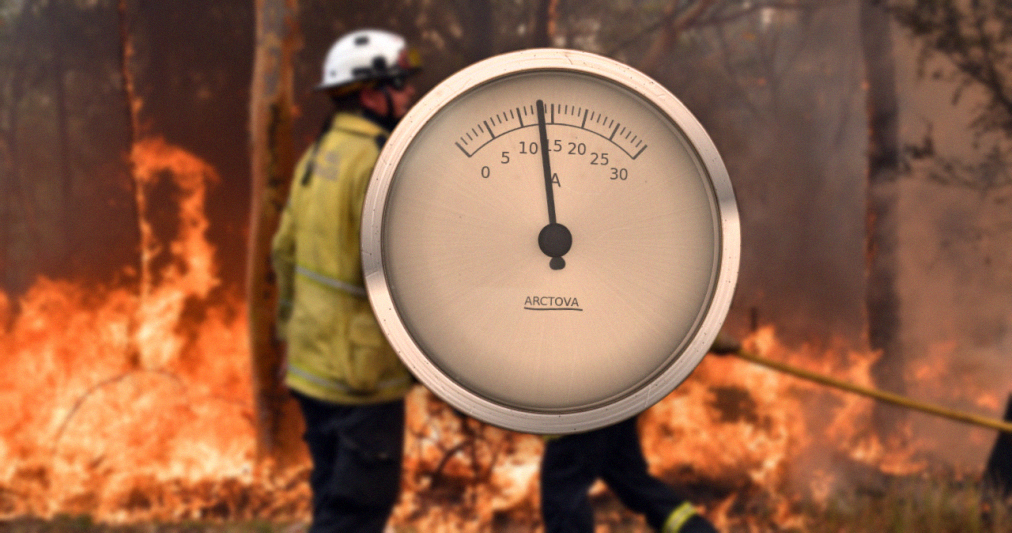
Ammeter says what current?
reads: 13 A
